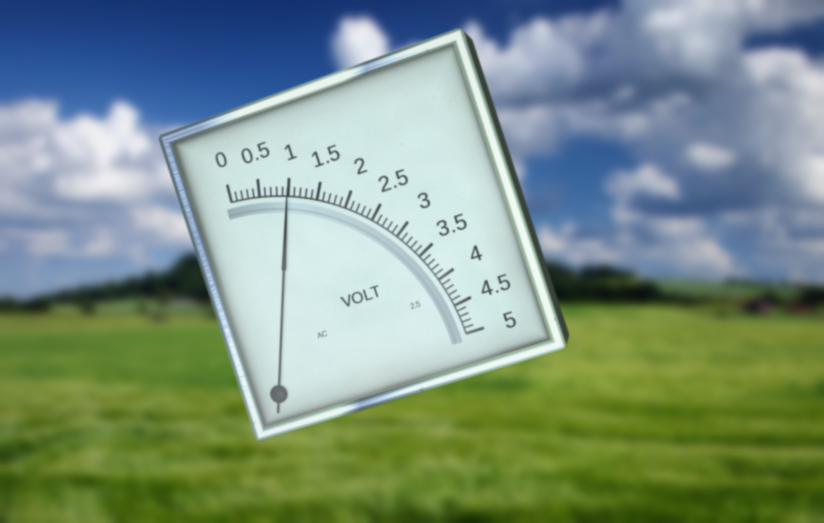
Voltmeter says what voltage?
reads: 1 V
